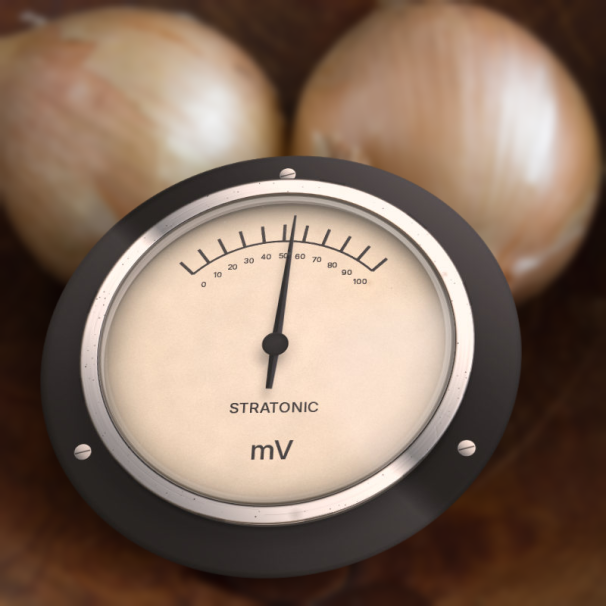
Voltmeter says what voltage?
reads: 55 mV
